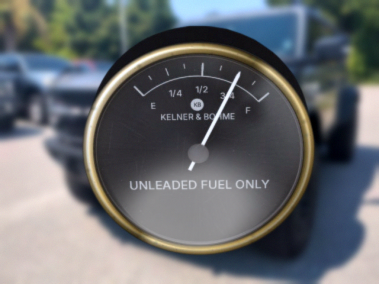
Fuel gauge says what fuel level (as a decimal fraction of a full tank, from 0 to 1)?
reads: 0.75
